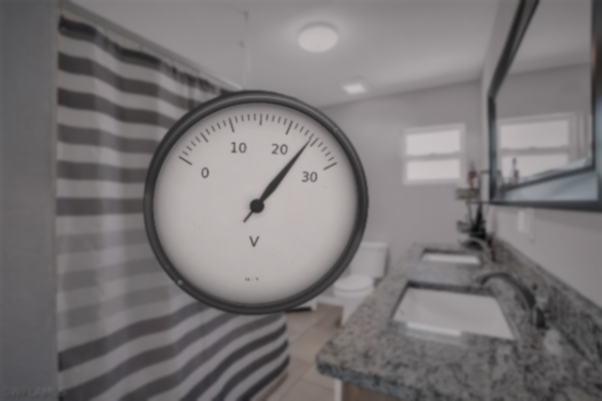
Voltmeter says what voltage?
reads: 24 V
